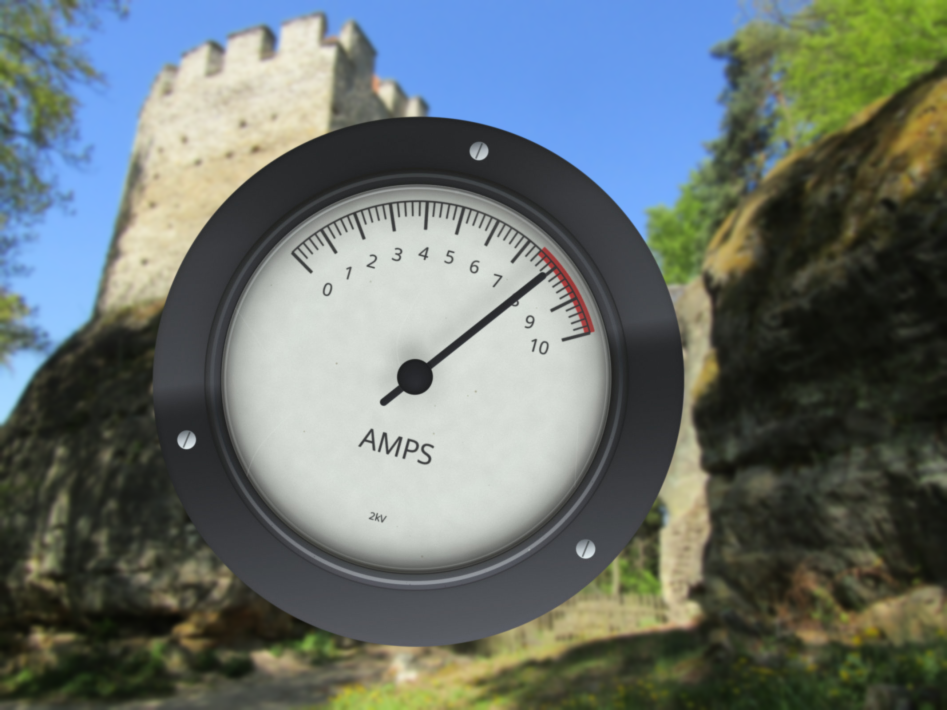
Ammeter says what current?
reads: 8 A
